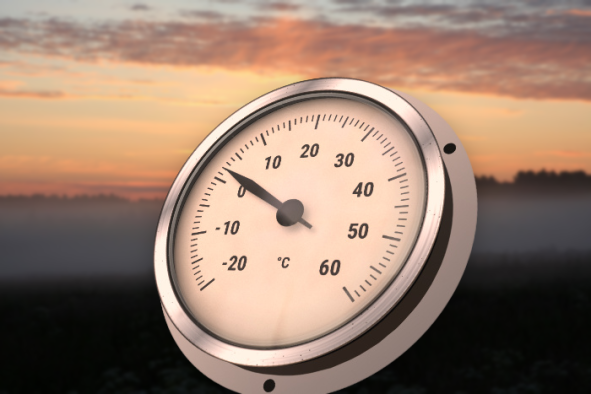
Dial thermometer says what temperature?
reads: 2 °C
